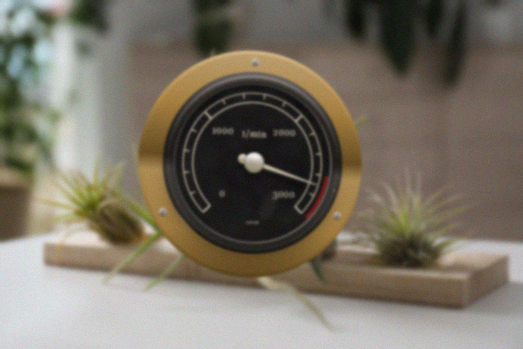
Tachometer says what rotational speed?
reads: 2700 rpm
